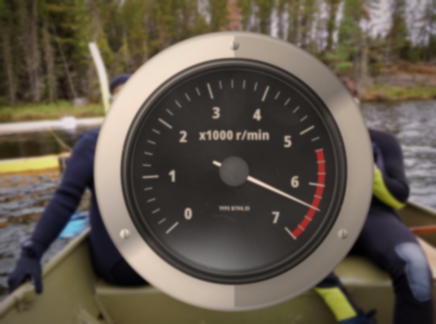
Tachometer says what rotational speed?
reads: 6400 rpm
